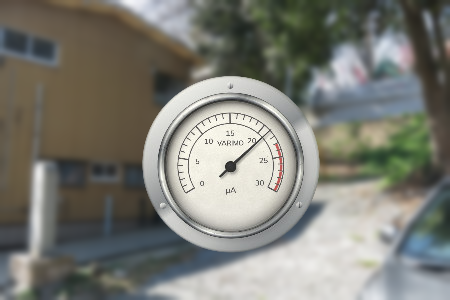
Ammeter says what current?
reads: 21 µA
